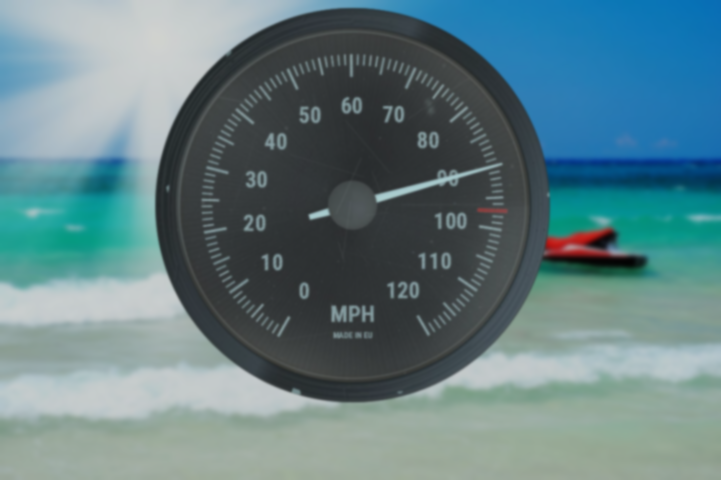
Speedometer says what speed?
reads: 90 mph
